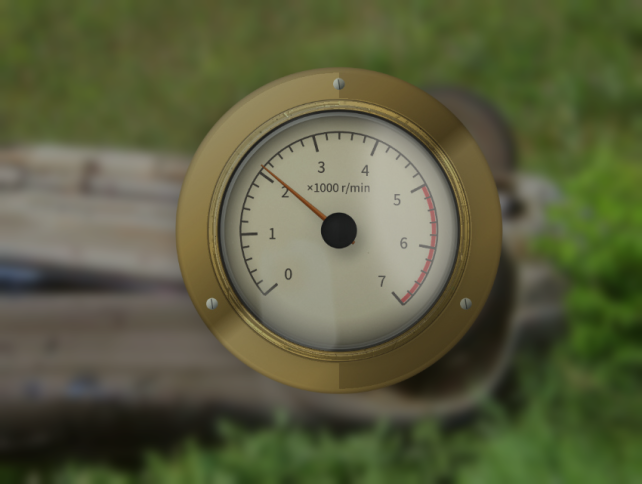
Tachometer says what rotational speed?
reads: 2100 rpm
